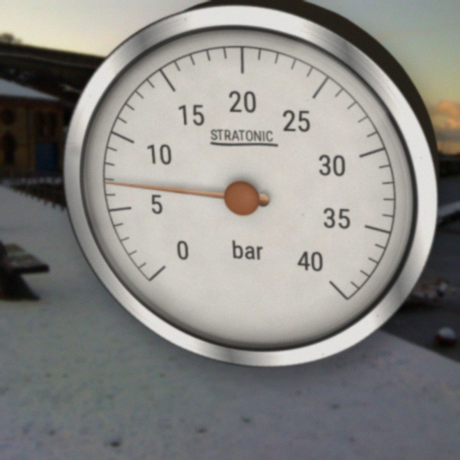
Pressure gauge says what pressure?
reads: 7 bar
